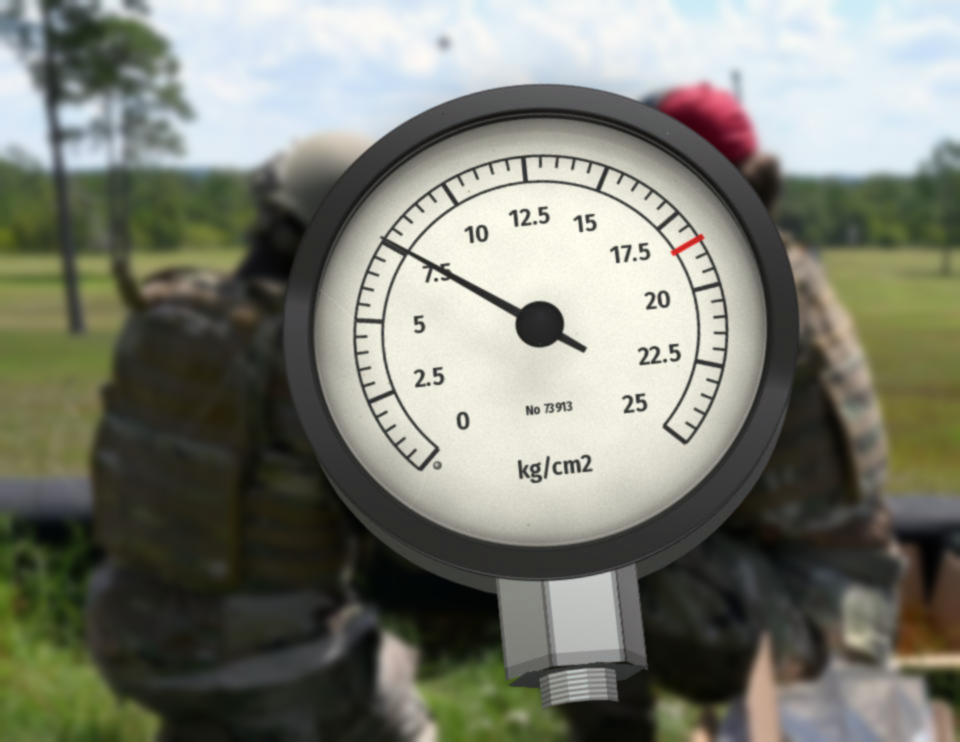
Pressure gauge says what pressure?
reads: 7.5 kg/cm²
